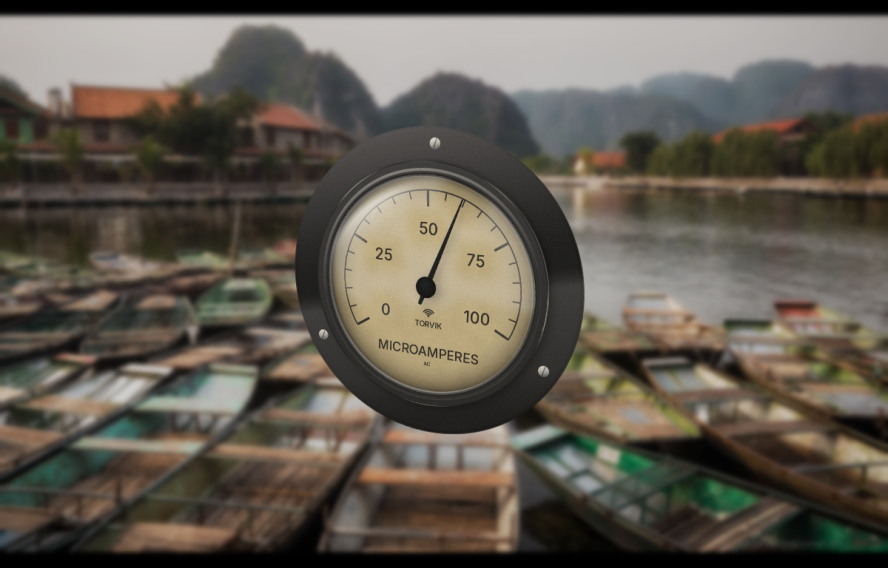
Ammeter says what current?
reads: 60 µA
